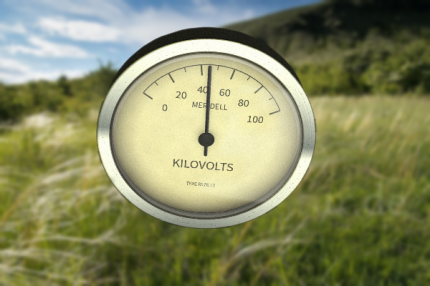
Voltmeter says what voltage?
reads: 45 kV
